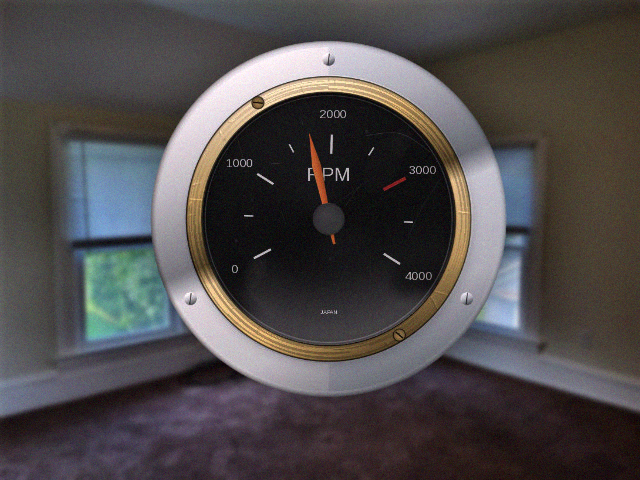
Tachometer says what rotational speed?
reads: 1750 rpm
